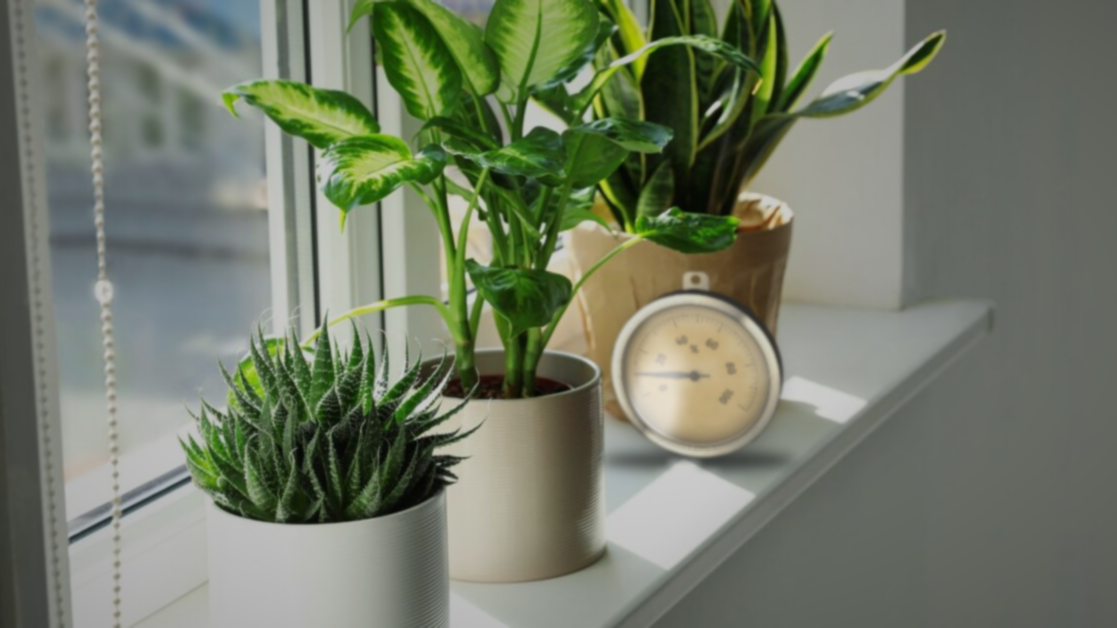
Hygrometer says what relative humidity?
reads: 10 %
